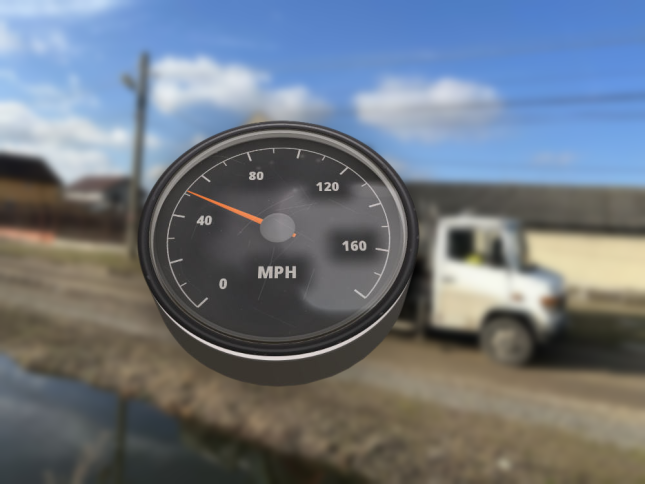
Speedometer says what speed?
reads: 50 mph
